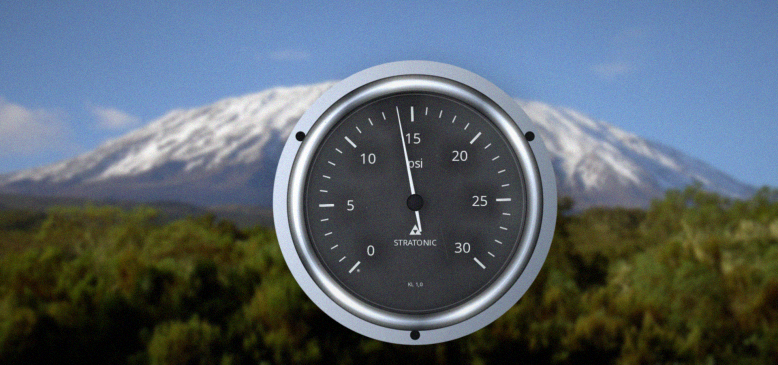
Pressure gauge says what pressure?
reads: 14 psi
